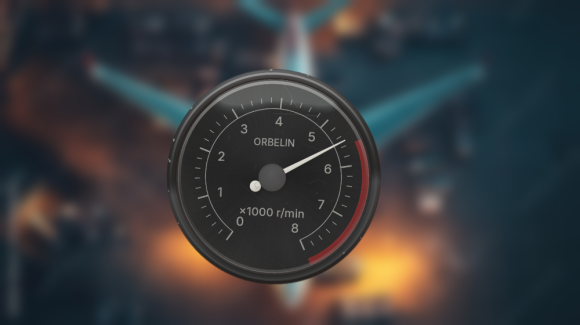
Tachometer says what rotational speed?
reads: 5500 rpm
